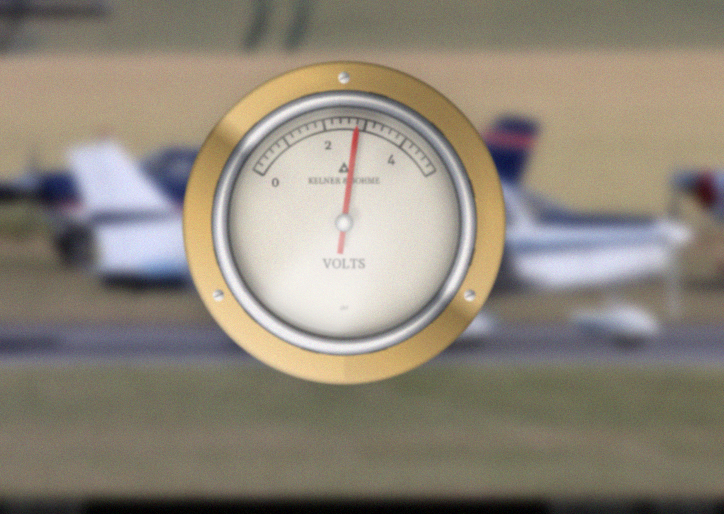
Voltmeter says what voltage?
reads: 2.8 V
